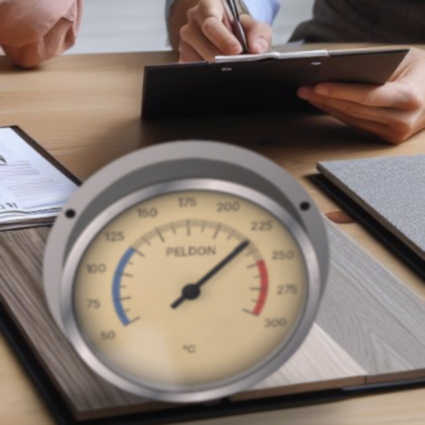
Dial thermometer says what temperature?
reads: 225 °C
